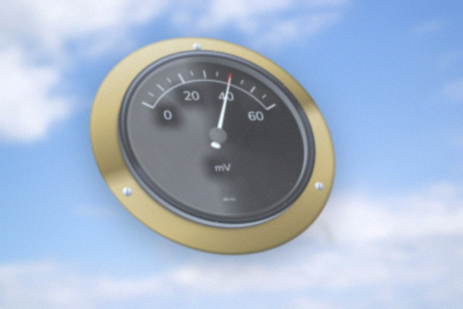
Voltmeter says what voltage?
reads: 40 mV
